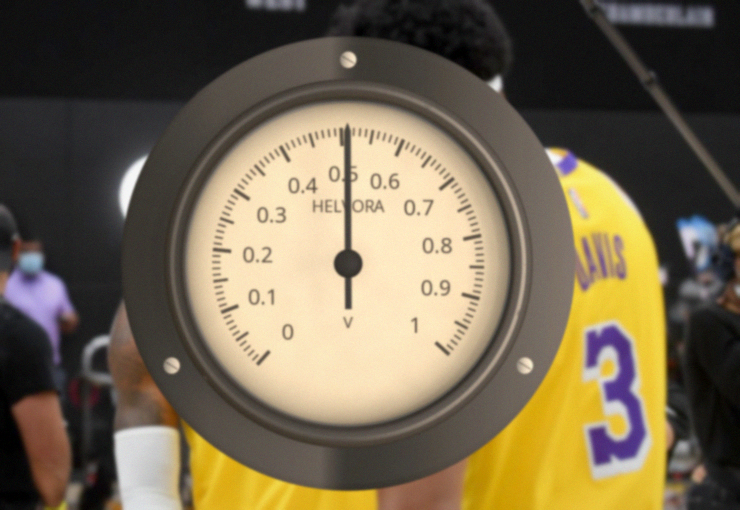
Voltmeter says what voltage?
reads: 0.51 V
